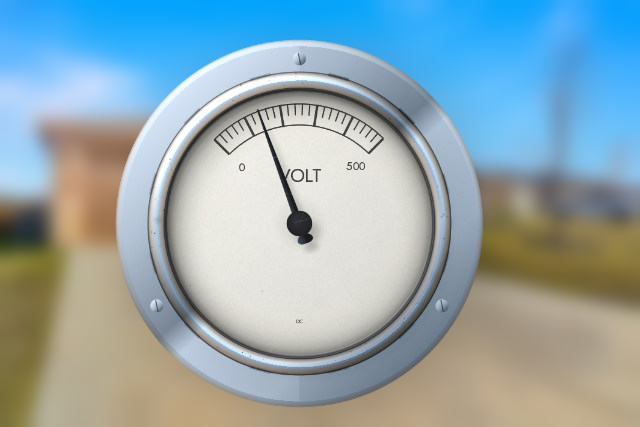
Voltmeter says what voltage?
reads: 140 V
